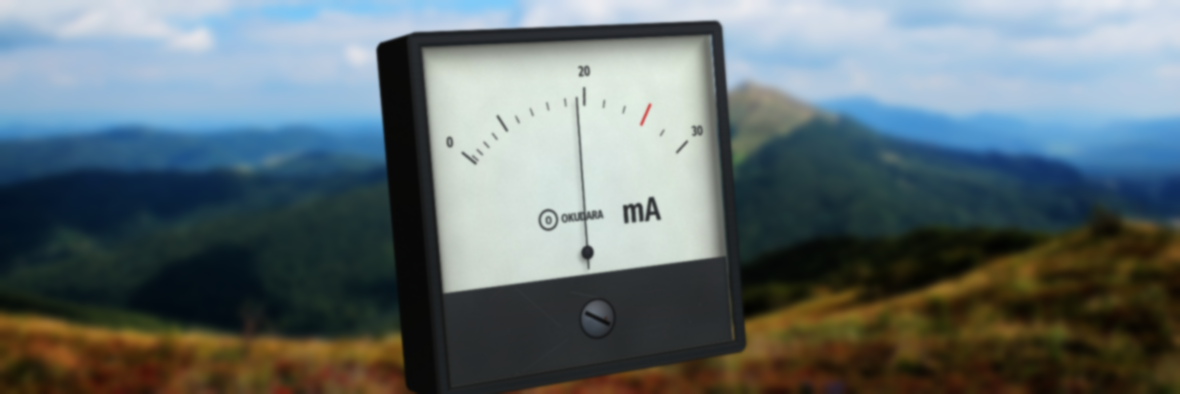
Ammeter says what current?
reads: 19 mA
